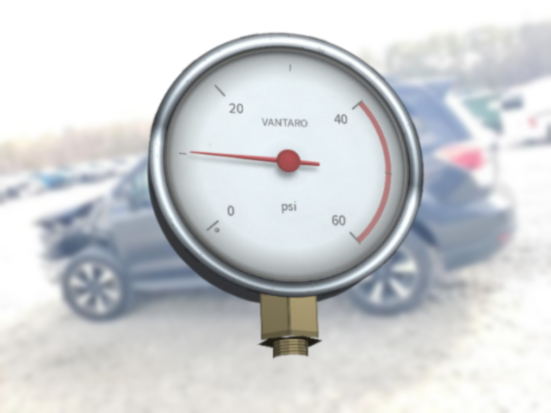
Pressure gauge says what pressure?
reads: 10 psi
